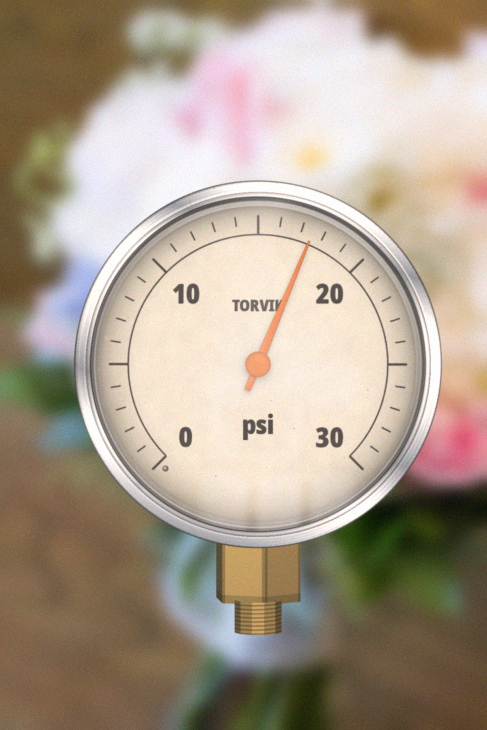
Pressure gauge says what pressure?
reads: 17.5 psi
